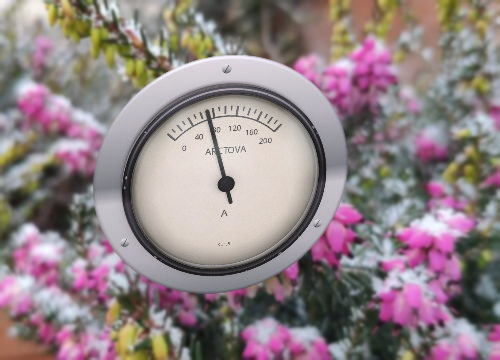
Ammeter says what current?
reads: 70 A
